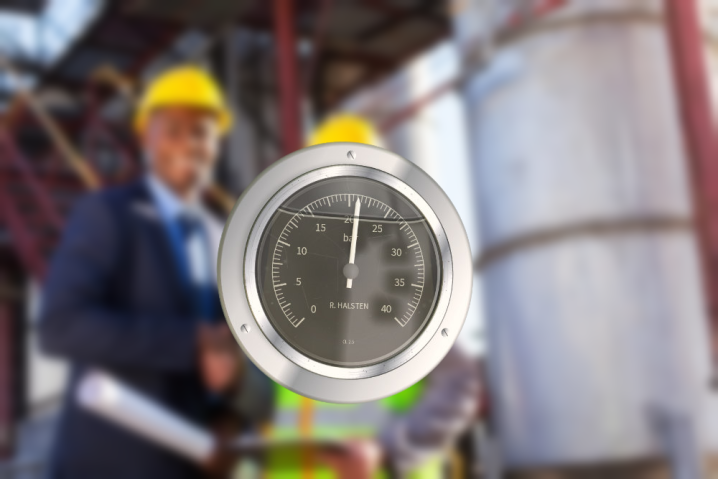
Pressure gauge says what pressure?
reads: 21 bar
